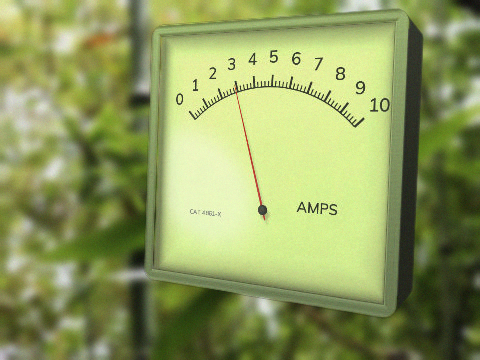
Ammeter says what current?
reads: 3 A
